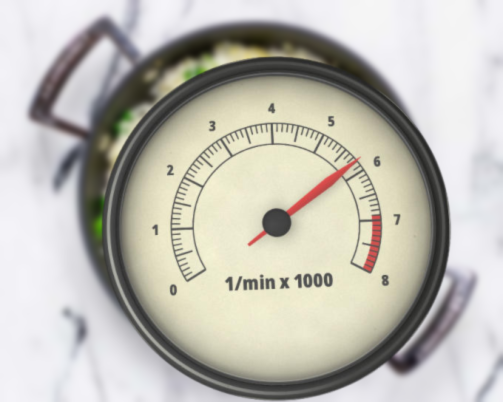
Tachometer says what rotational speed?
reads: 5800 rpm
